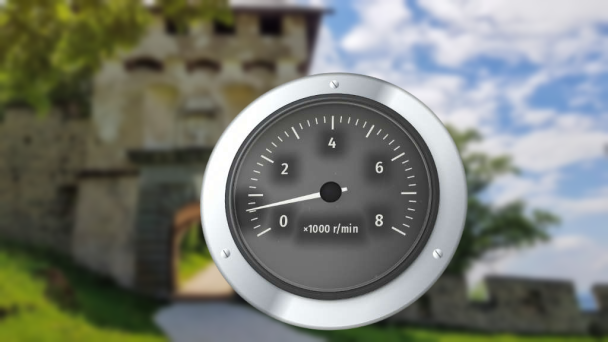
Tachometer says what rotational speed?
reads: 600 rpm
